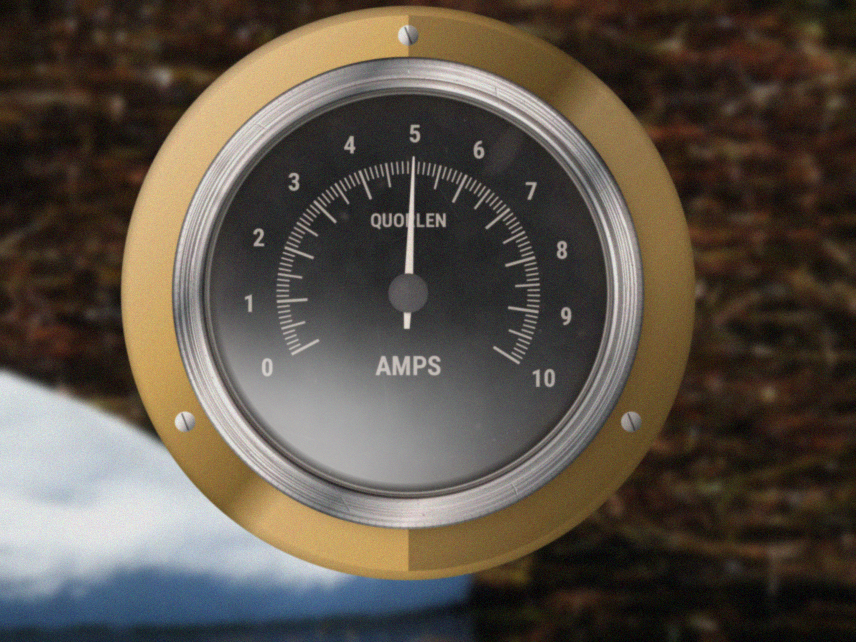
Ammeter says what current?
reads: 5 A
